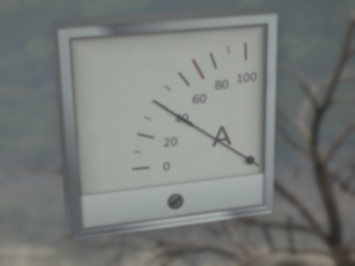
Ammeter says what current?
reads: 40 A
